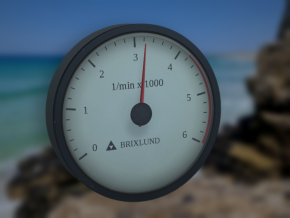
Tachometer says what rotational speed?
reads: 3200 rpm
